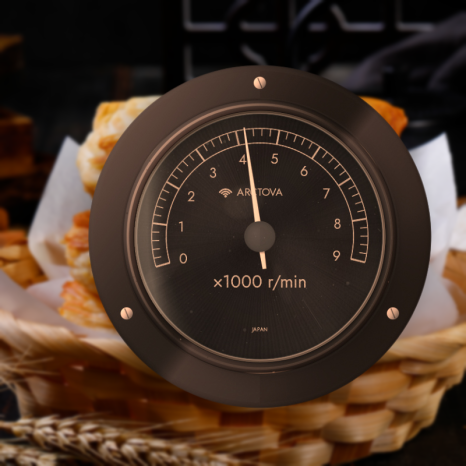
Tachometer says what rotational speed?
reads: 4200 rpm
